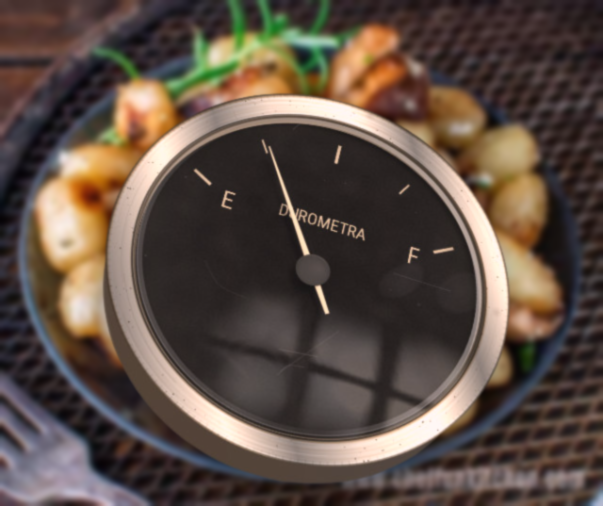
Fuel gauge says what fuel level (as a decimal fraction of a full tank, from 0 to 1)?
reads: 0.25
